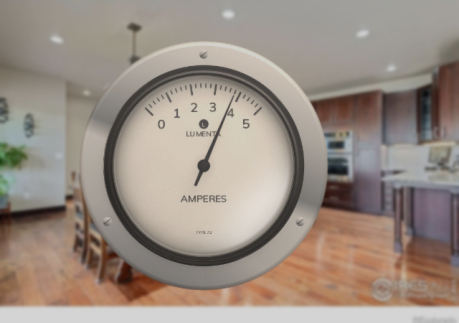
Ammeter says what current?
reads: 3.8 A
